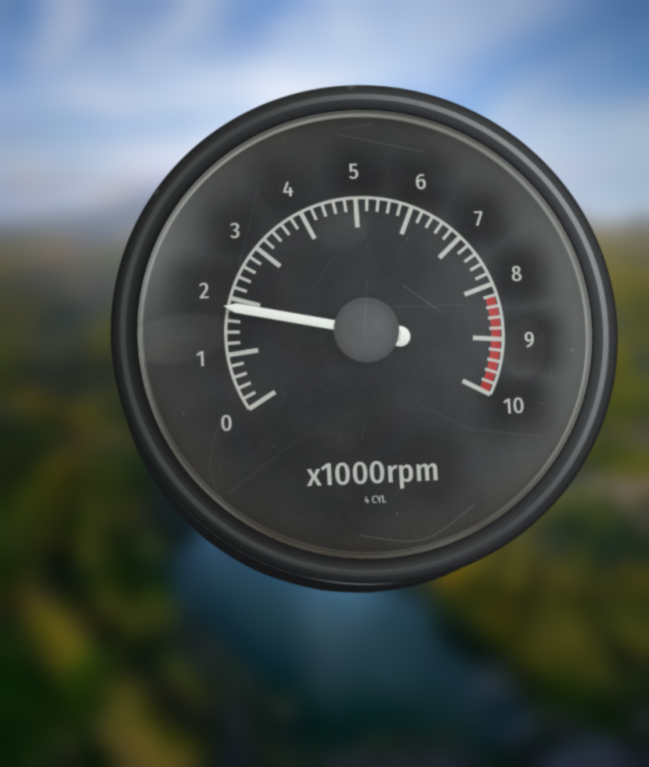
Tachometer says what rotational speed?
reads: 1800 rpm
